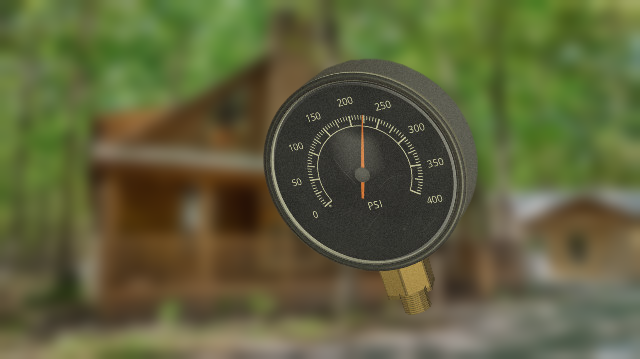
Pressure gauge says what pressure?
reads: 225 psi
